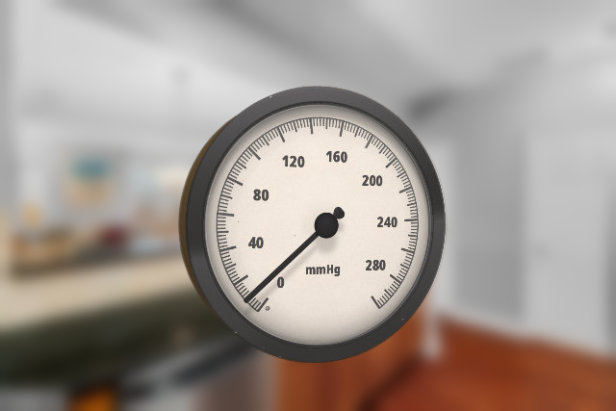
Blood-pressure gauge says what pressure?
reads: 10 mmHg
